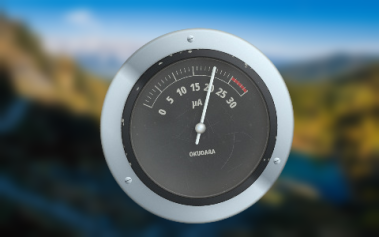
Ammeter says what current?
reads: 20 µA
